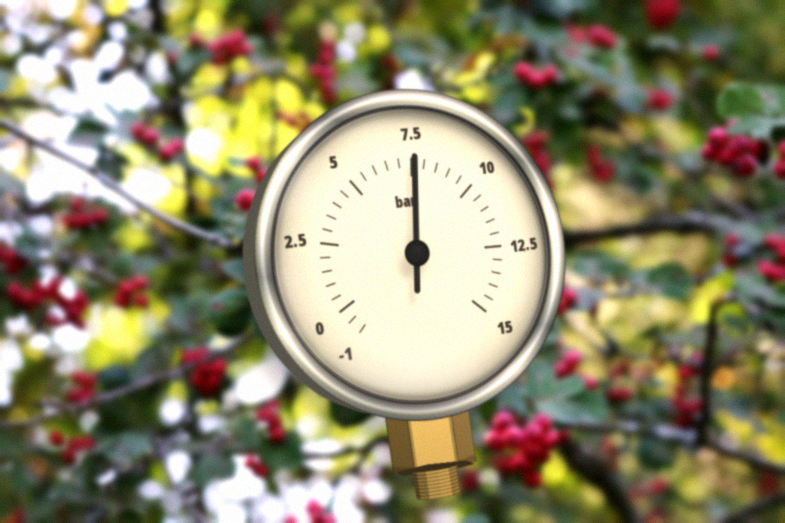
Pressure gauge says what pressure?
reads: 7.5 bar
